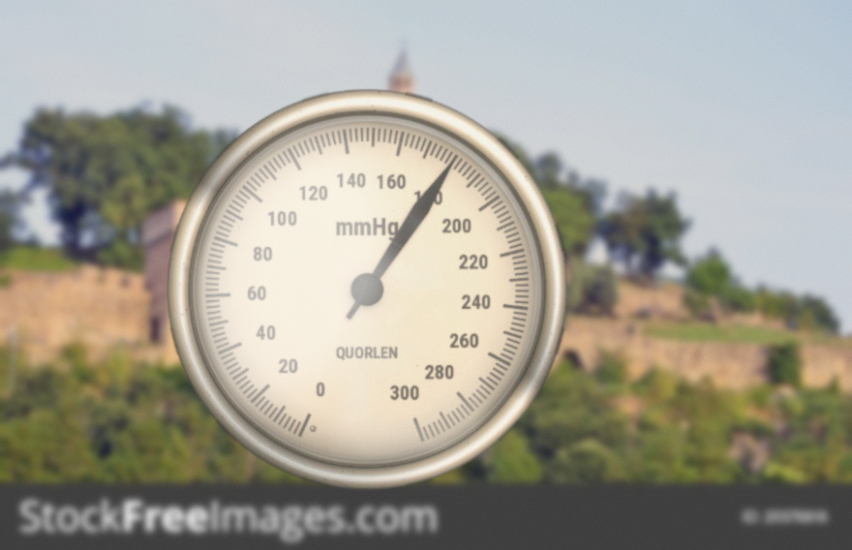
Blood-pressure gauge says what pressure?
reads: 180 mmHg
